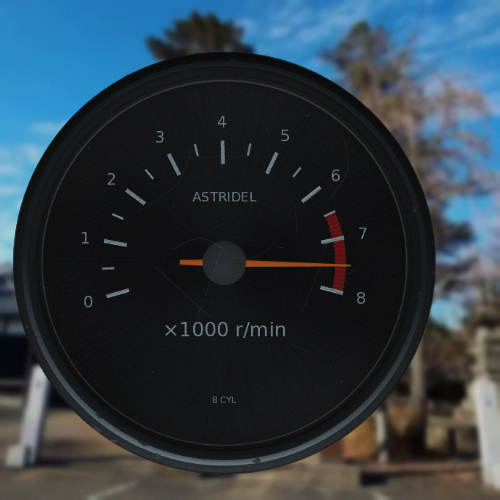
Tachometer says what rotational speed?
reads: 7500 rpm
